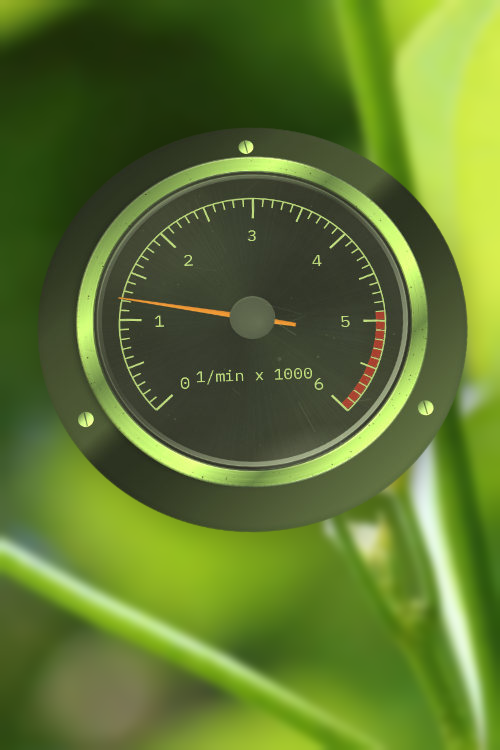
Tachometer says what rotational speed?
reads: 1200 rpm
